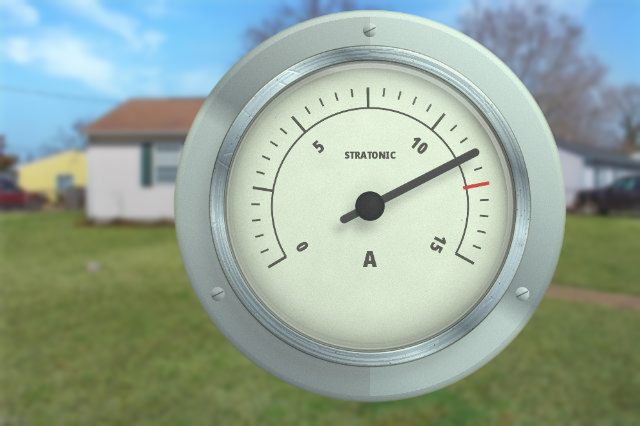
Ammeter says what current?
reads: 11.5 A
